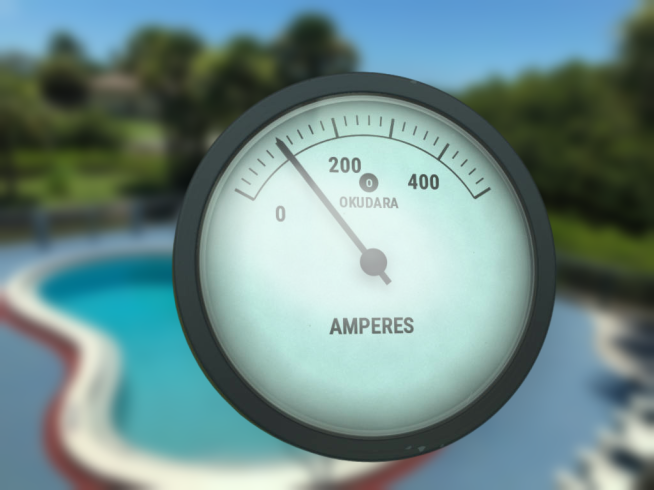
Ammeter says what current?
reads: 100 A
